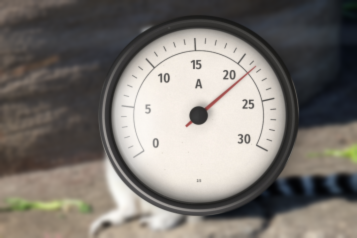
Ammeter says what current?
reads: 21.5 A
